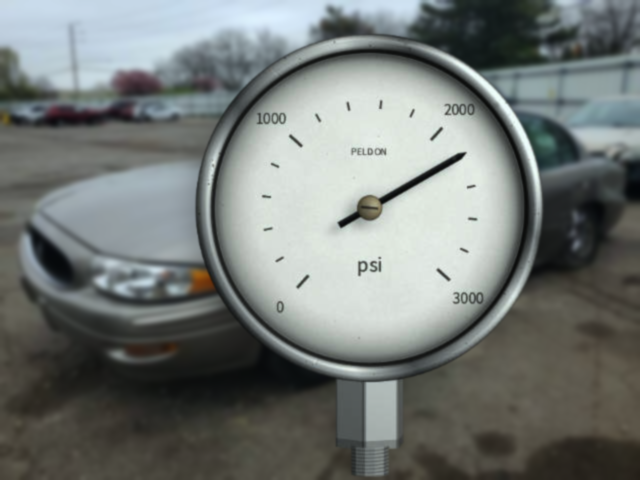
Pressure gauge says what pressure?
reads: 2200 psi
